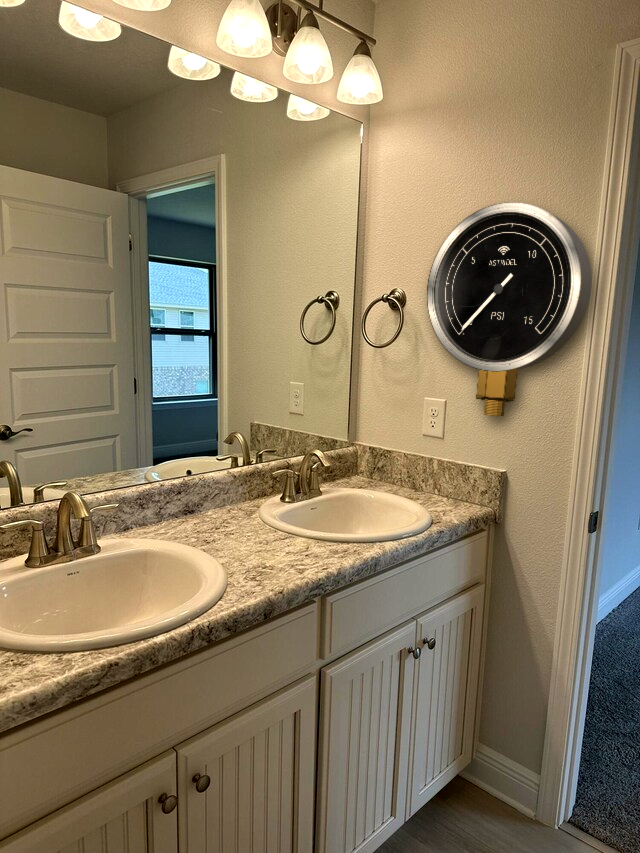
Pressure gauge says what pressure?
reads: 0 psi
